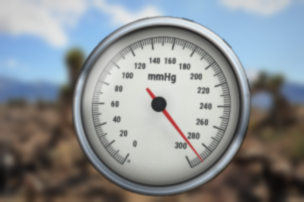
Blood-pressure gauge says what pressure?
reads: 290 mmHg
